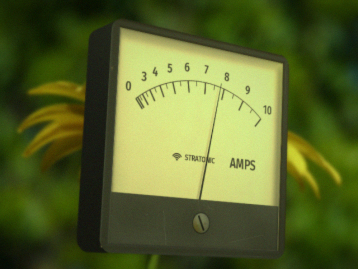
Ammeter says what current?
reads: 7.75 A
